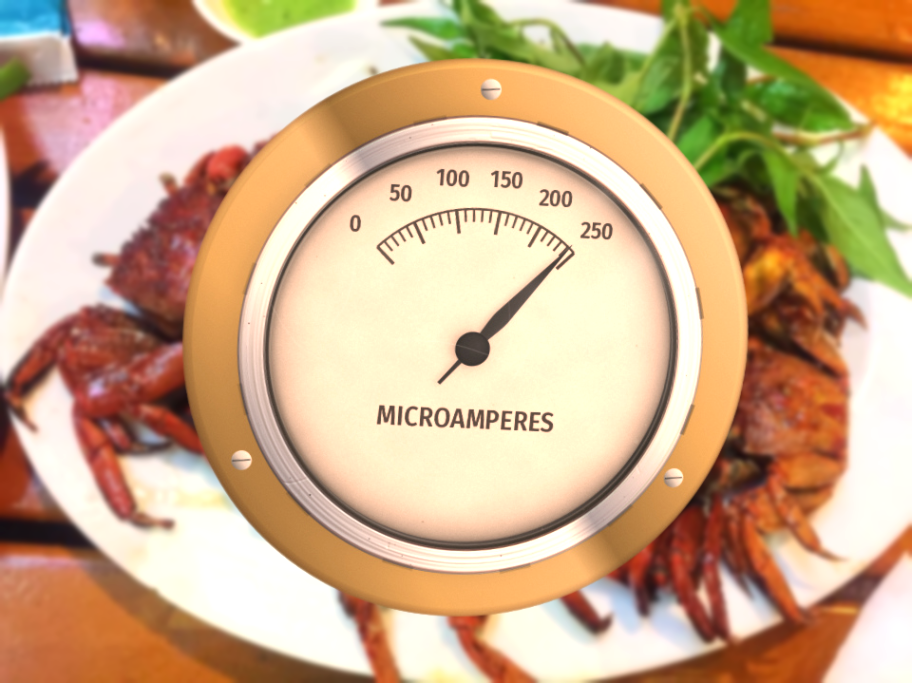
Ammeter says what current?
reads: 240 µA
